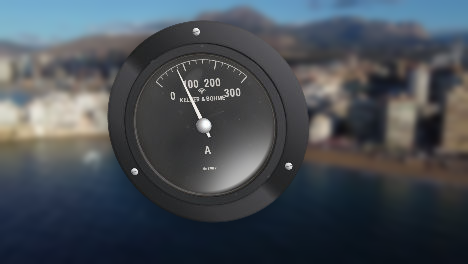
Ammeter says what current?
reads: 80 A
